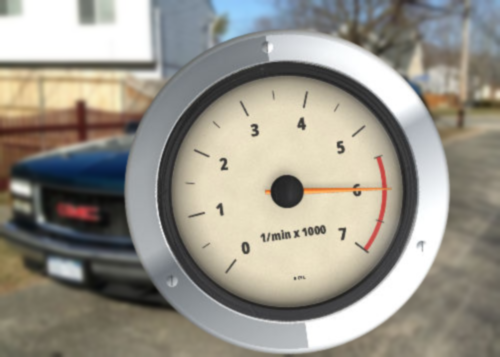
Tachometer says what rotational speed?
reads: 6000 rpm
